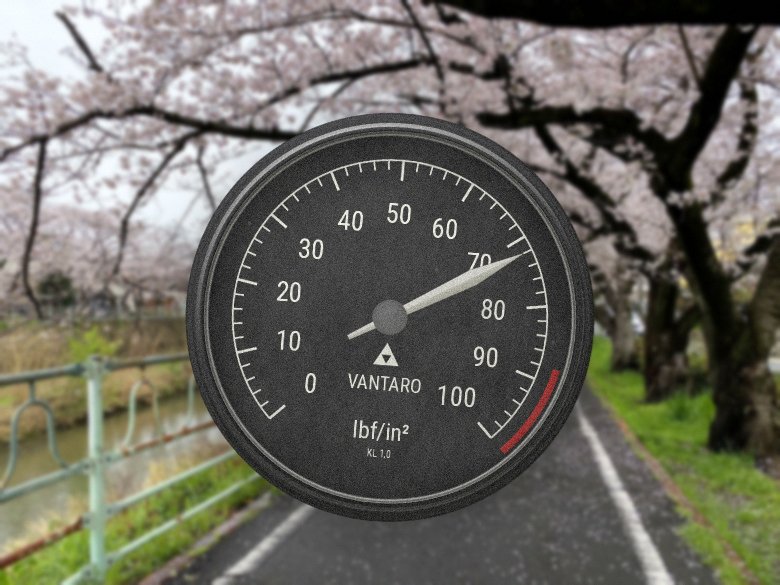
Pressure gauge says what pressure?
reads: 72 psi
